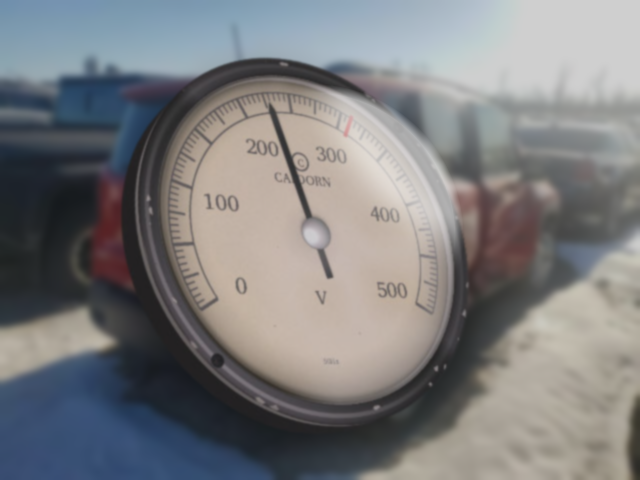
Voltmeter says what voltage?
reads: 225 V
